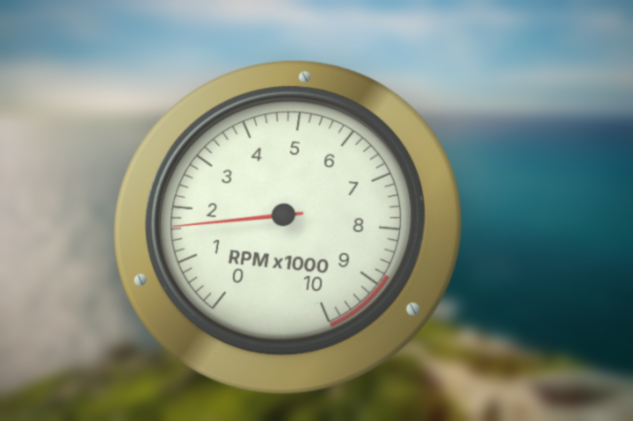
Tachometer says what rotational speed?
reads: 1600 rpm
